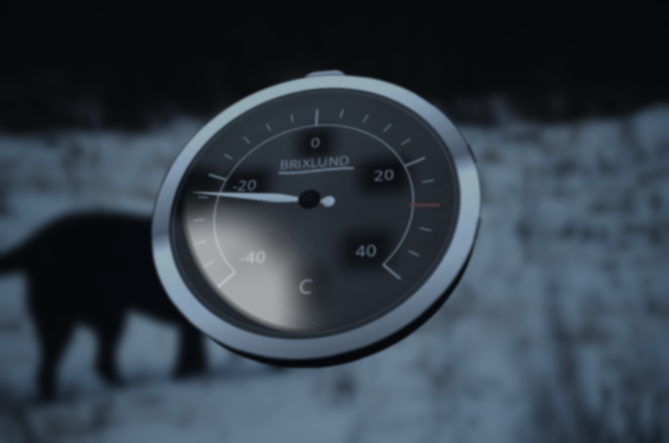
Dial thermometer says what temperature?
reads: -24 °C
